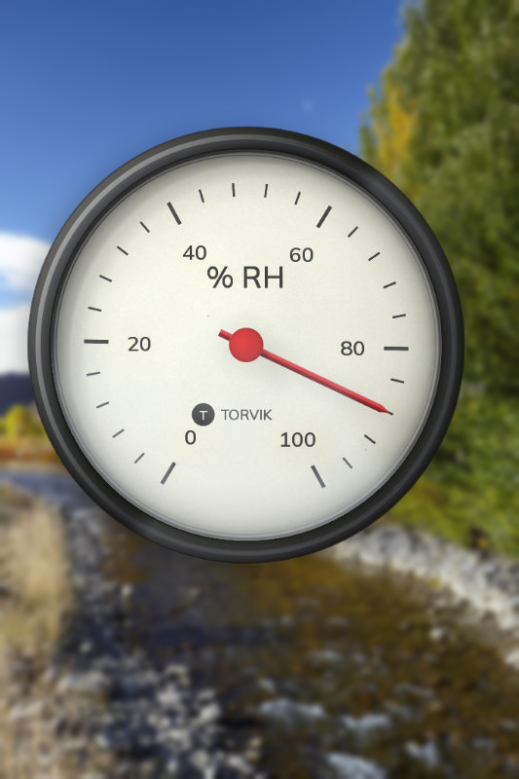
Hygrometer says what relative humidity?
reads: 88 %
